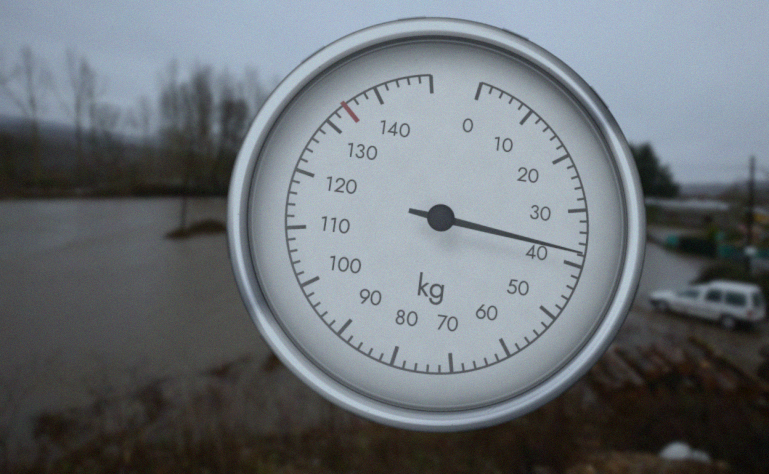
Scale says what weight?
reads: 38 kg
